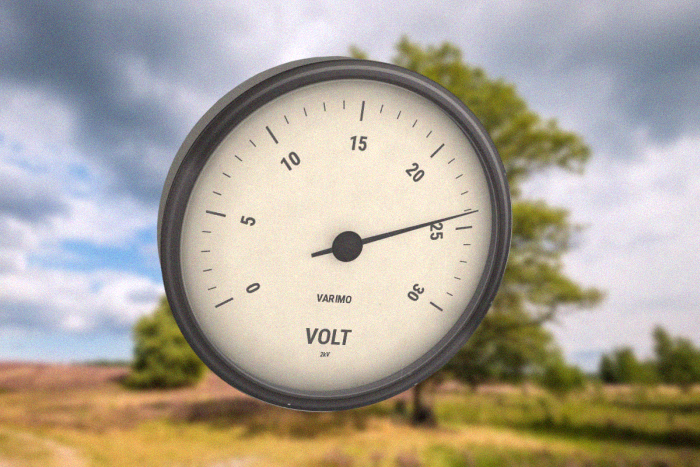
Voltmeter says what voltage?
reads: 24 V
